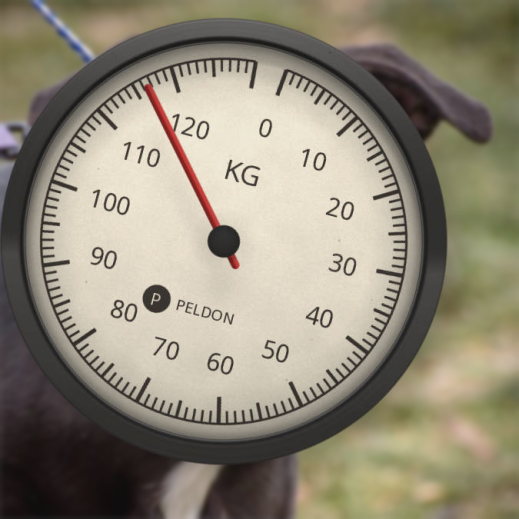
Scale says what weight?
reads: 116.5 kg
